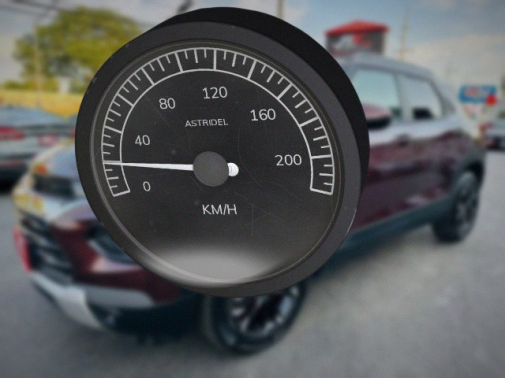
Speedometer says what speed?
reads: 20 km/h
